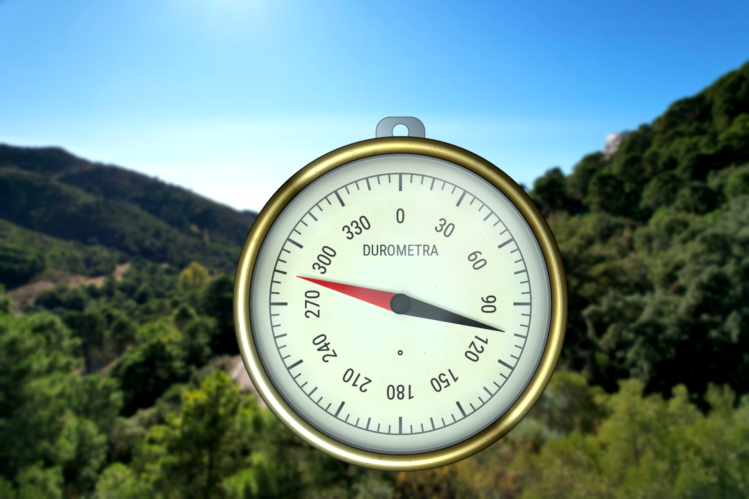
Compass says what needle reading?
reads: 285 °
